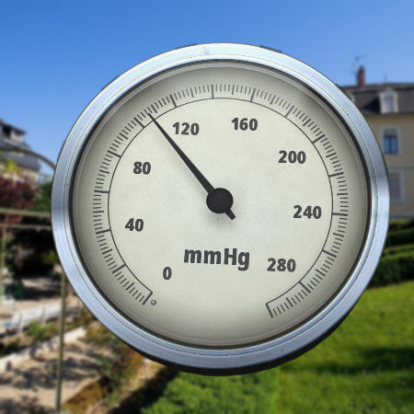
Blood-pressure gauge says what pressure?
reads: 106 mmHg
